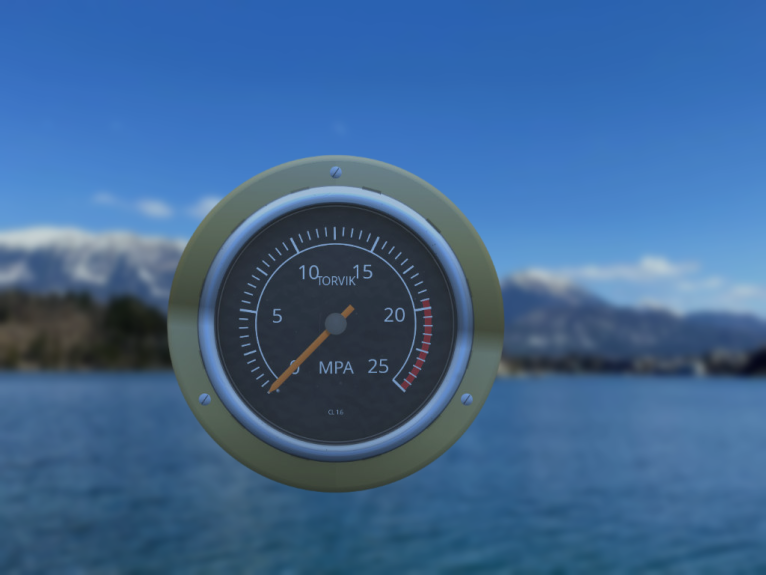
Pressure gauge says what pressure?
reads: 0 MPa
